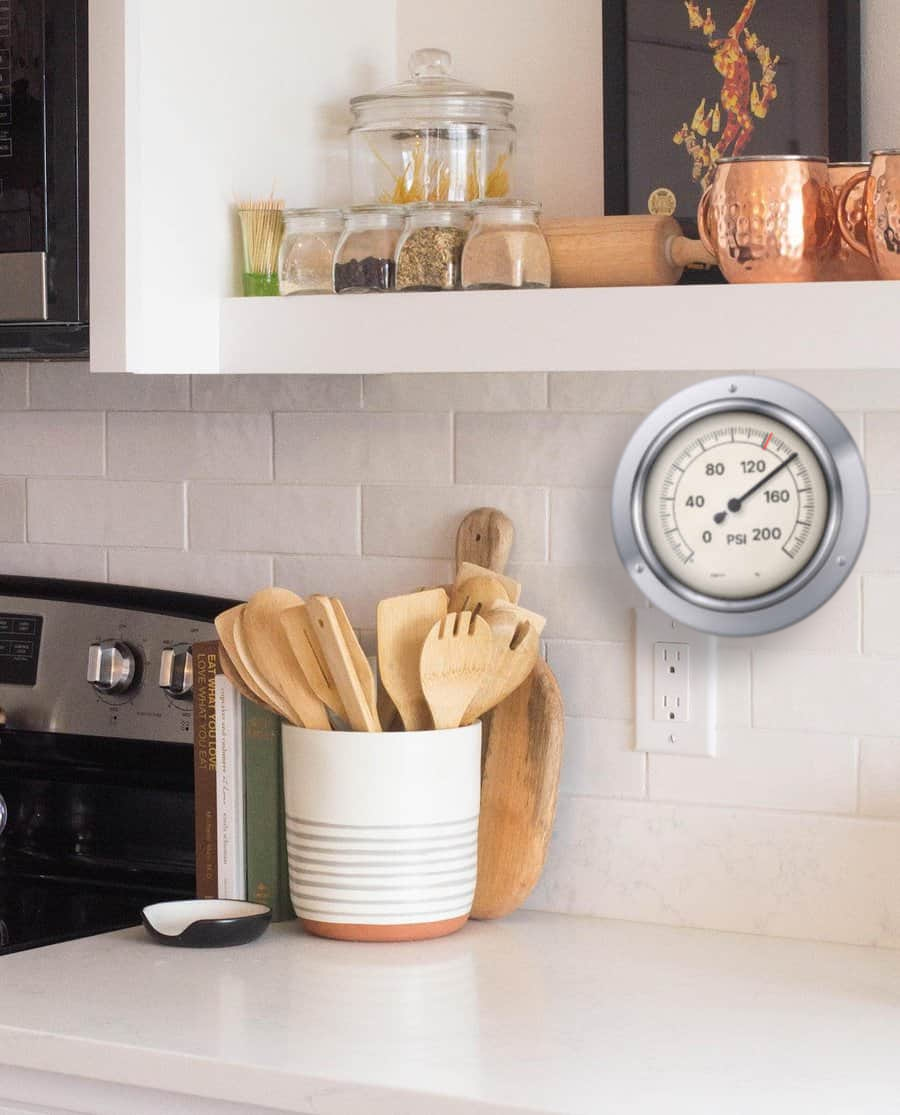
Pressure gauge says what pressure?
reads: 140 psi
